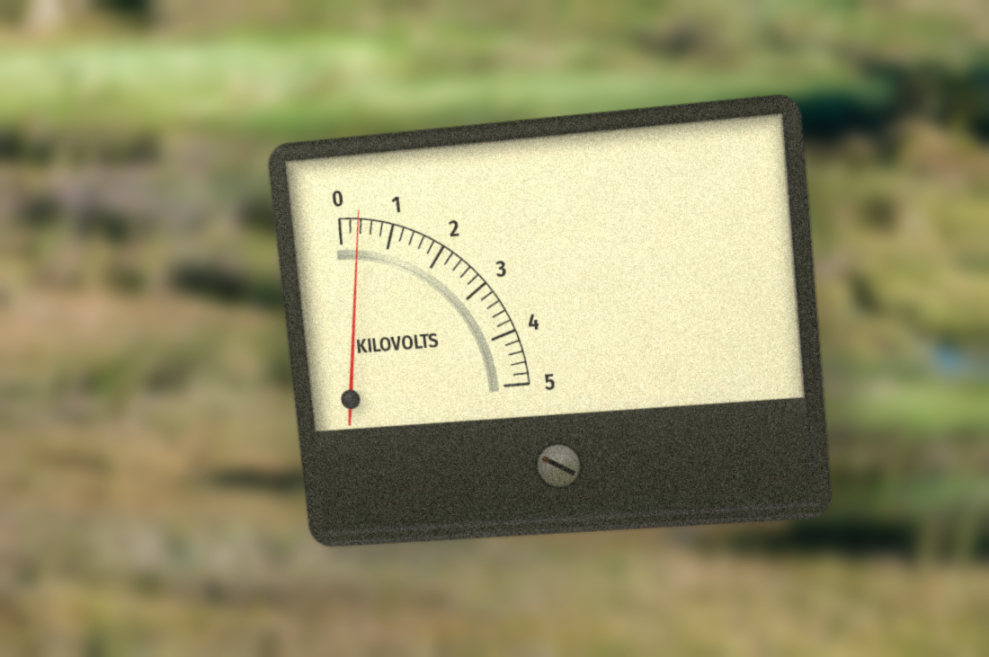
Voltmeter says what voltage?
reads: 0.4 kV
